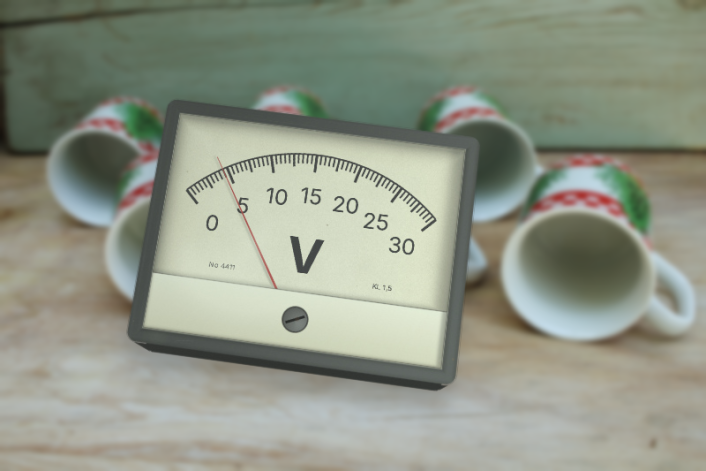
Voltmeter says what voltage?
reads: 4.5 V
